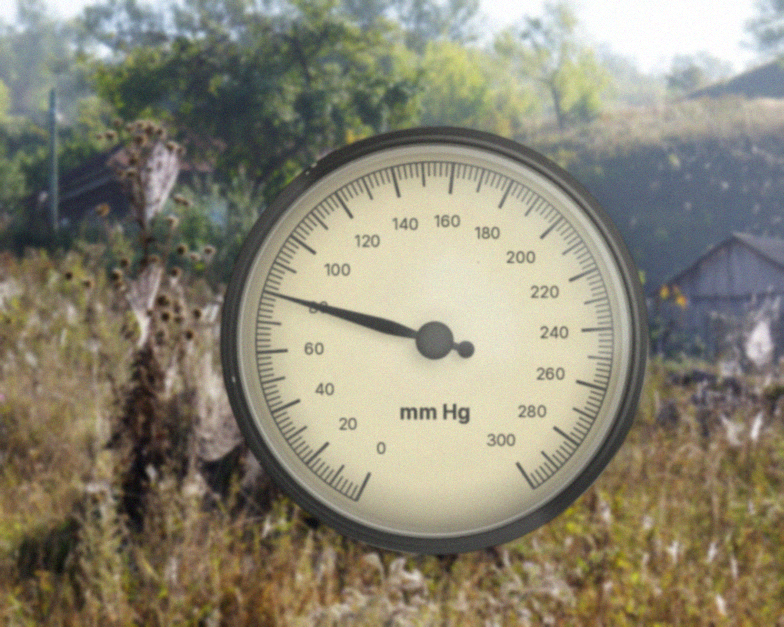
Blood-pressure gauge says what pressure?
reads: 80 mmHg
